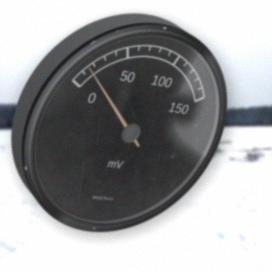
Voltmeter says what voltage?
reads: 15 mV
